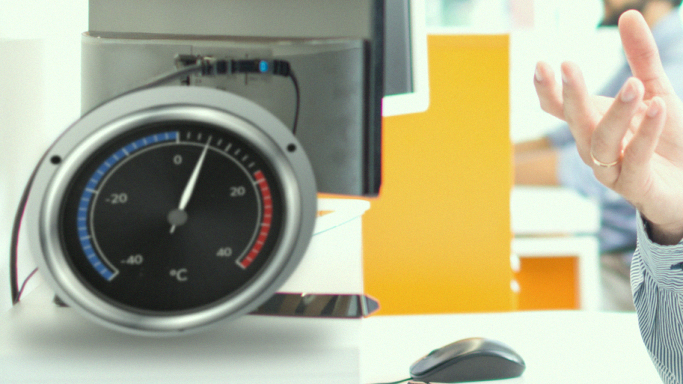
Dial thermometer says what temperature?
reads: 6 °C
